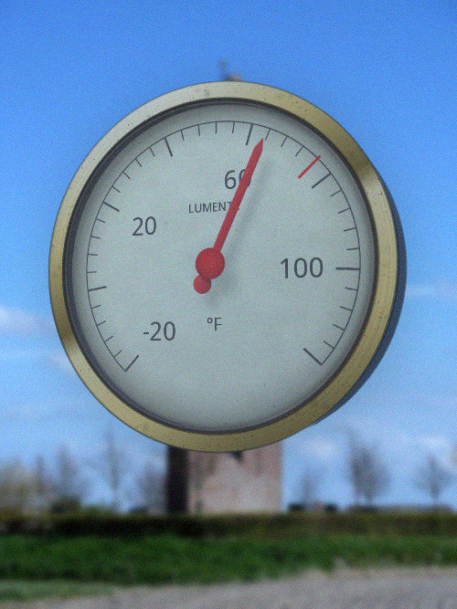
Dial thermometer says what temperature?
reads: 64 °F
